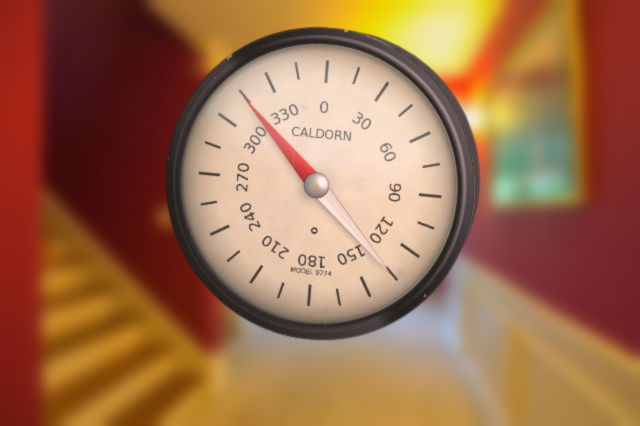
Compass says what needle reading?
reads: 315 °
